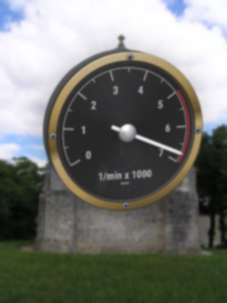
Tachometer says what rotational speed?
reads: 6750 rpm
